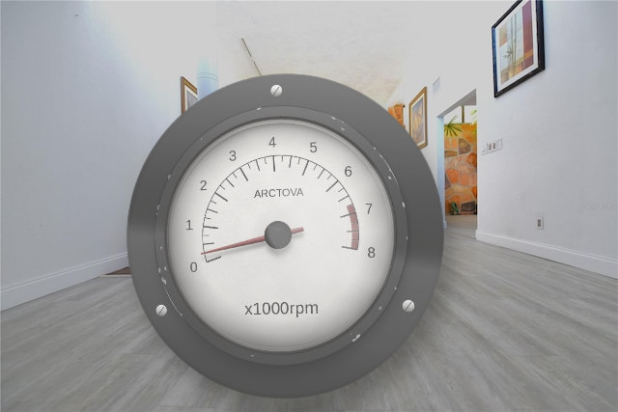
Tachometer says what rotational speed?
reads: 250 rpm
